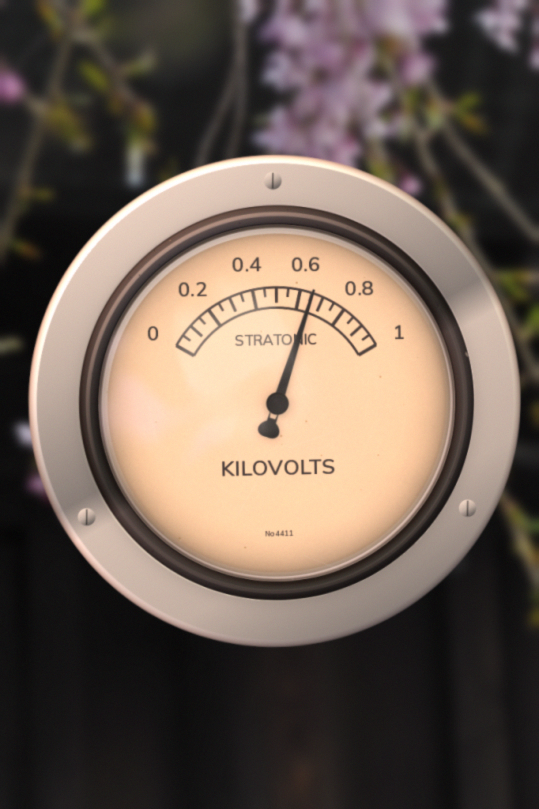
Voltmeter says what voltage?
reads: 0.65 kV
